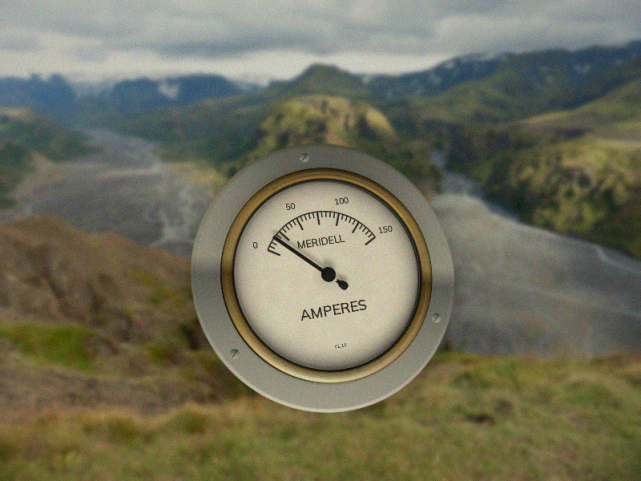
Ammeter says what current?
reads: 15 A
